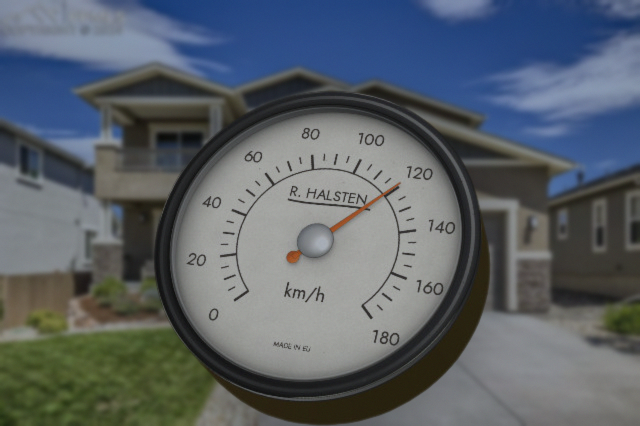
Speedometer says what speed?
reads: 120 km/h
